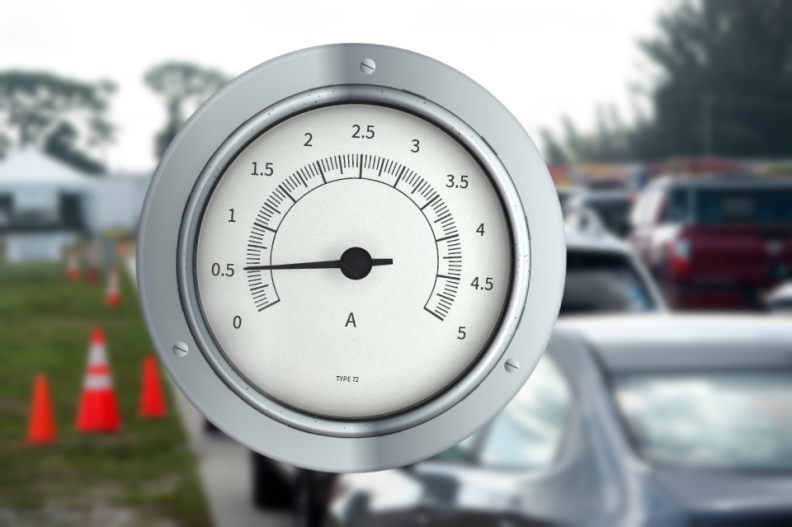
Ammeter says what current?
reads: 0.5 A
